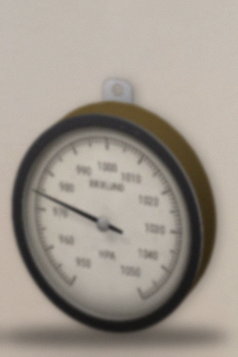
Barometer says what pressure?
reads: 975 hPa
